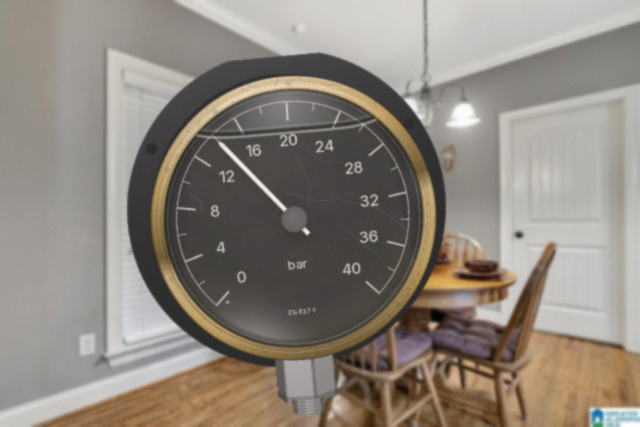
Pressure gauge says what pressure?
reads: 14 bar
